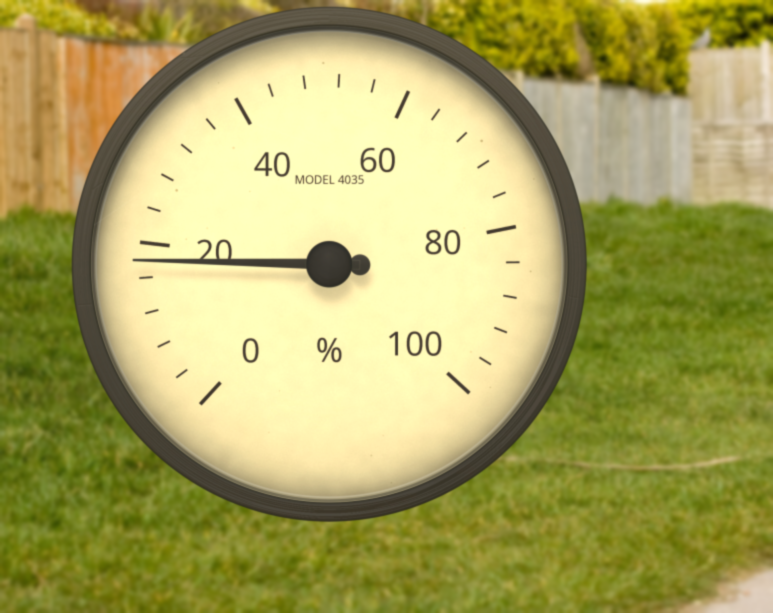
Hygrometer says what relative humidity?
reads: 18 %
